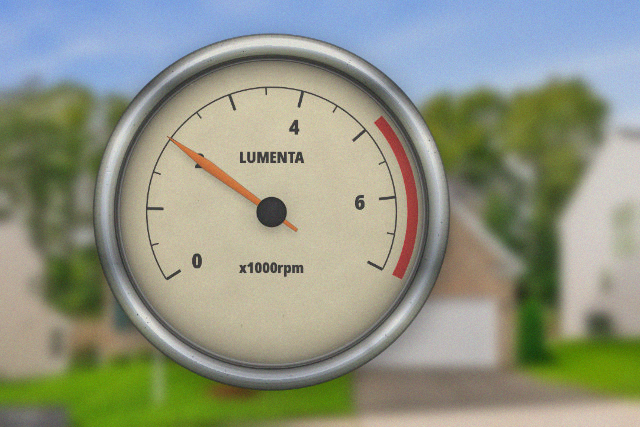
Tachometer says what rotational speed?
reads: 2000 rpm
